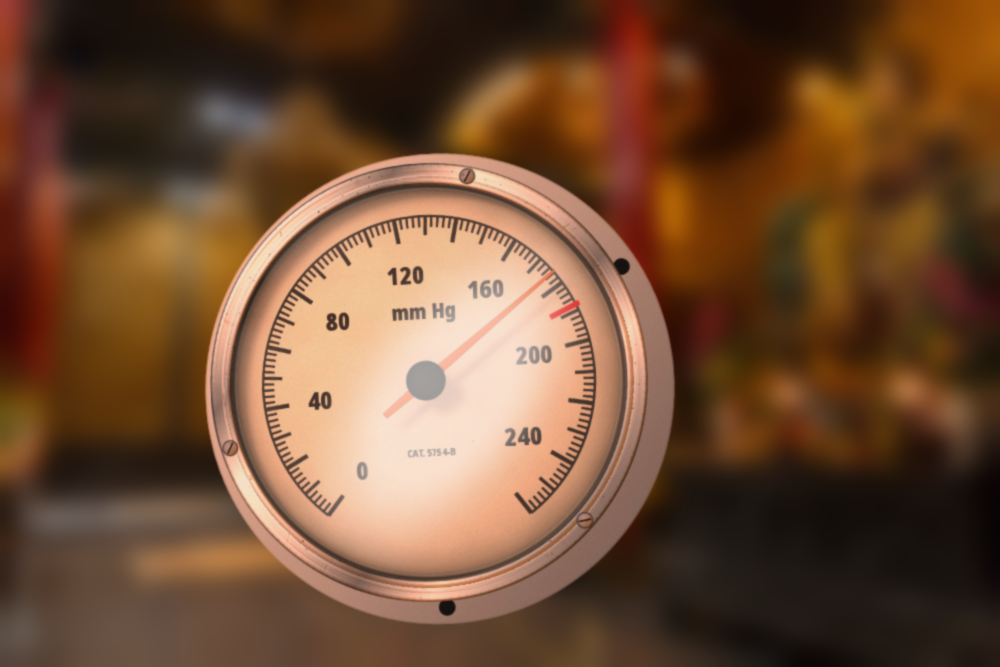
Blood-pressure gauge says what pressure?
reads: 176 mmHg
